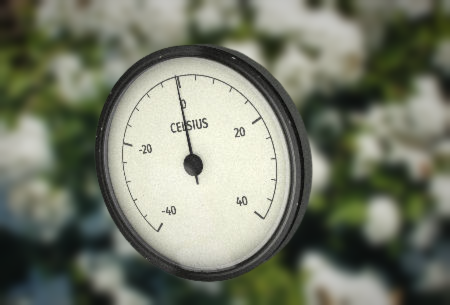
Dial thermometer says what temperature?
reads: 0 °C
